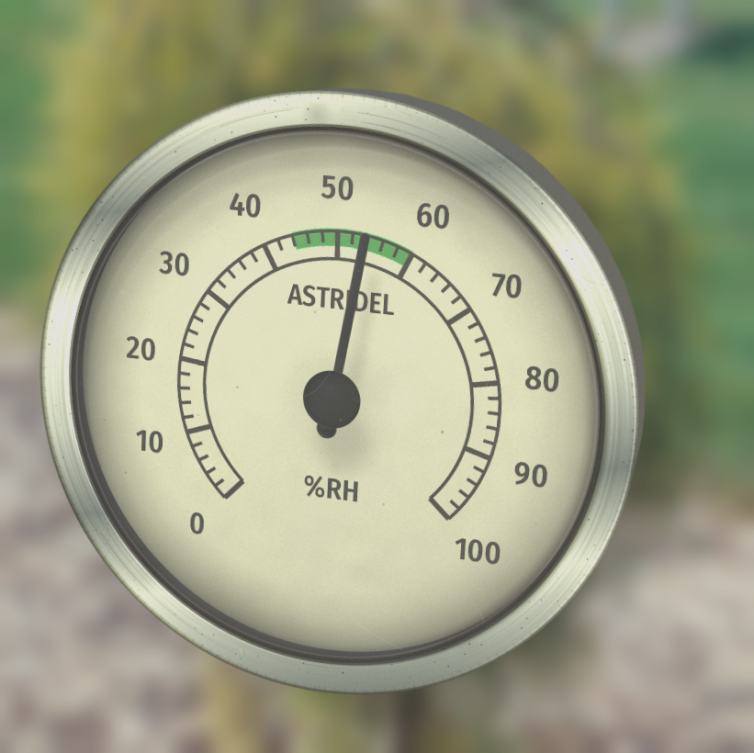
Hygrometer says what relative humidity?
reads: 54 %
